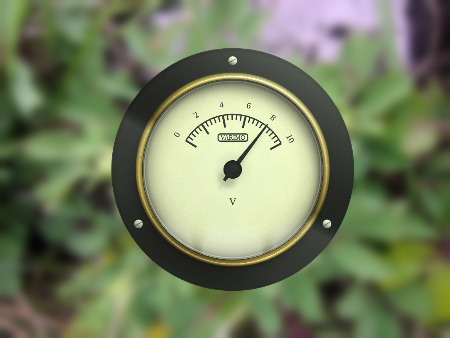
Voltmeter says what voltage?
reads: 8 V
